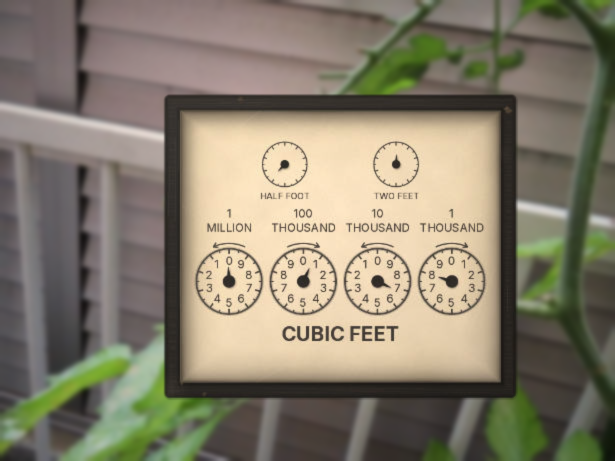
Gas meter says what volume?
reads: 6800 ft³
